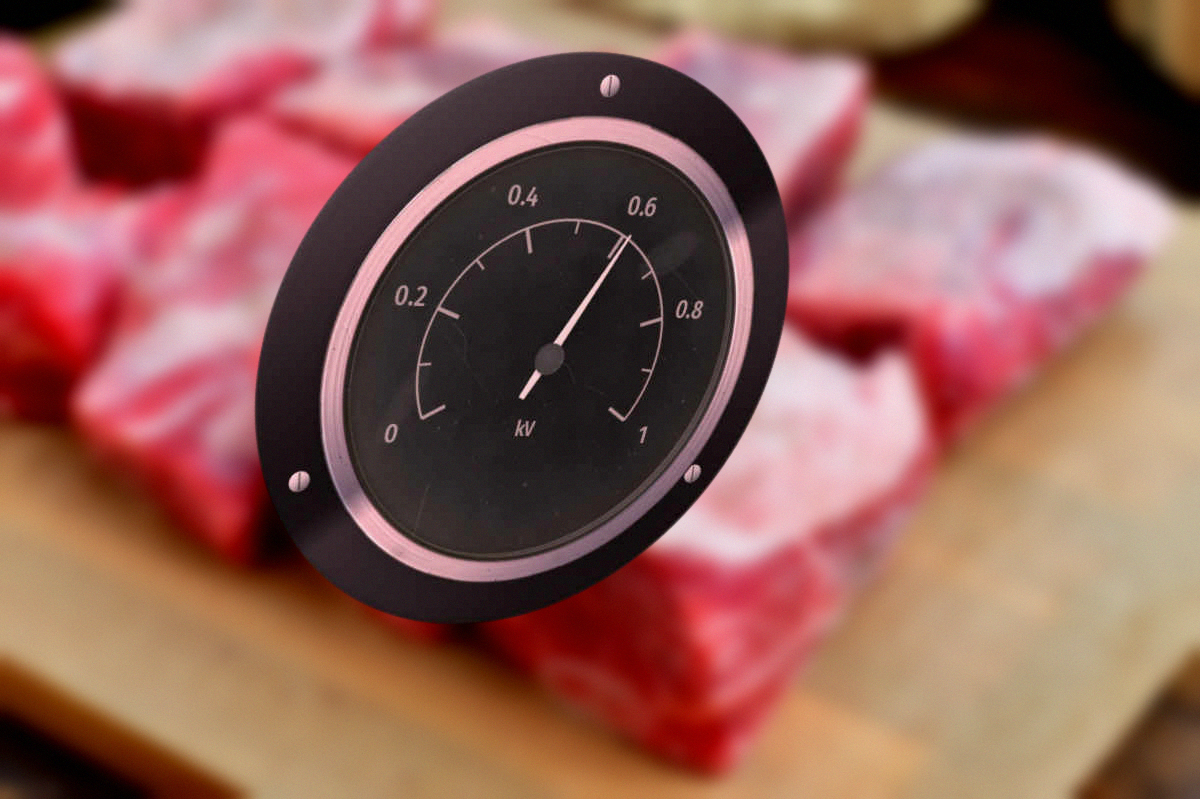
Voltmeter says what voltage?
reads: 0.6 kV
